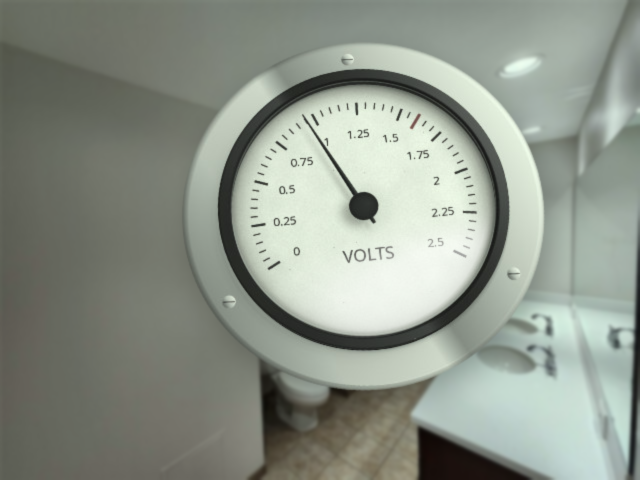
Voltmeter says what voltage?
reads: 0.95 V
